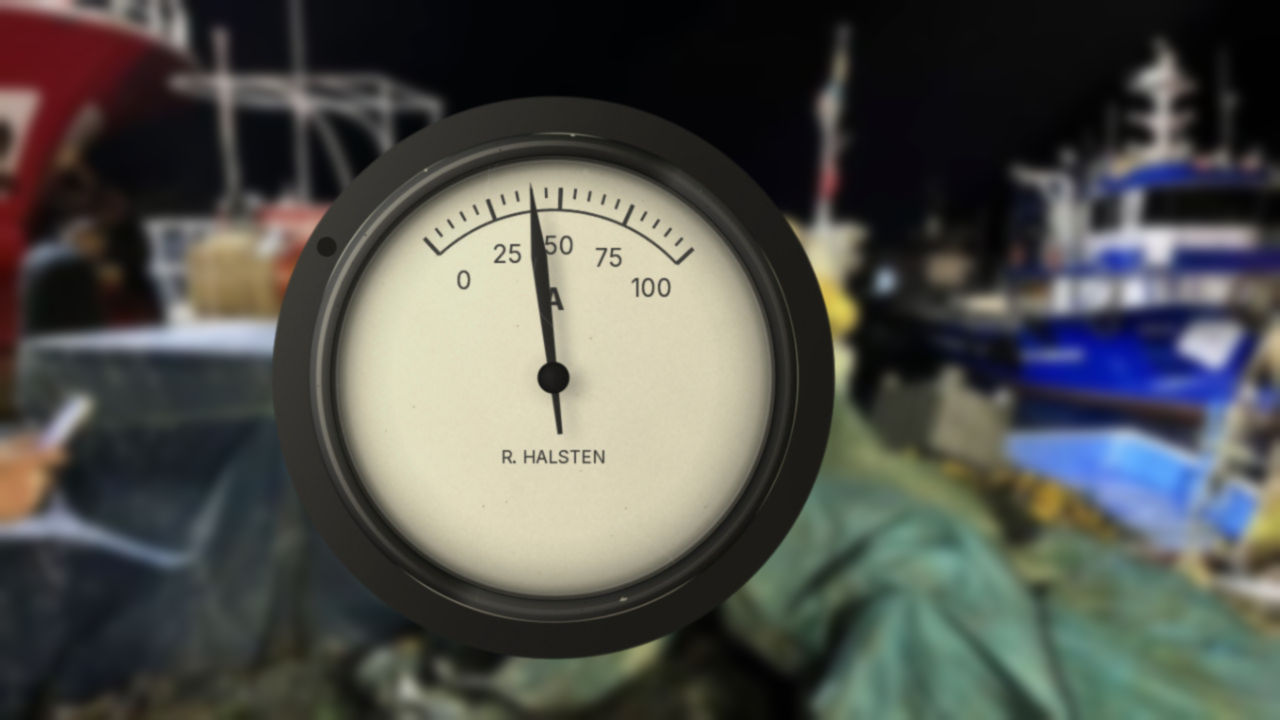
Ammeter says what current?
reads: 40 A
